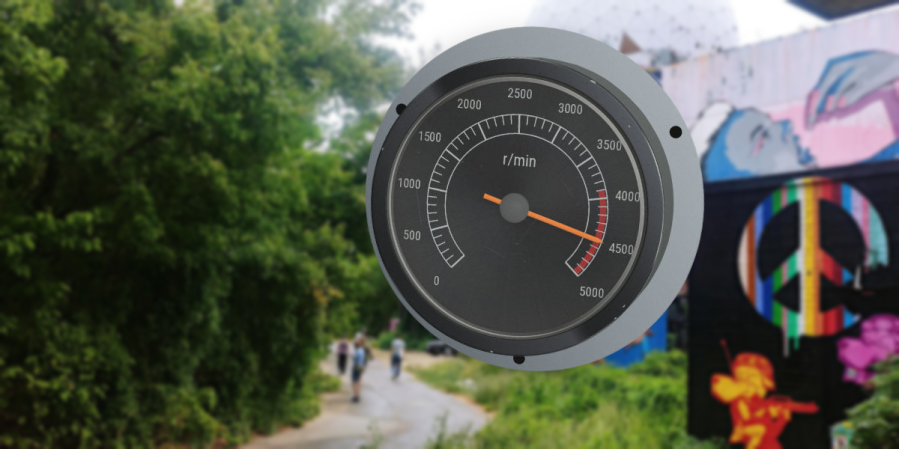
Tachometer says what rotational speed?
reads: 4500 rpm
